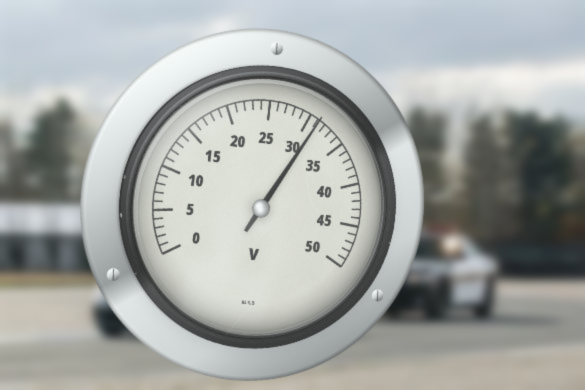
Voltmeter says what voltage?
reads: 31 V
